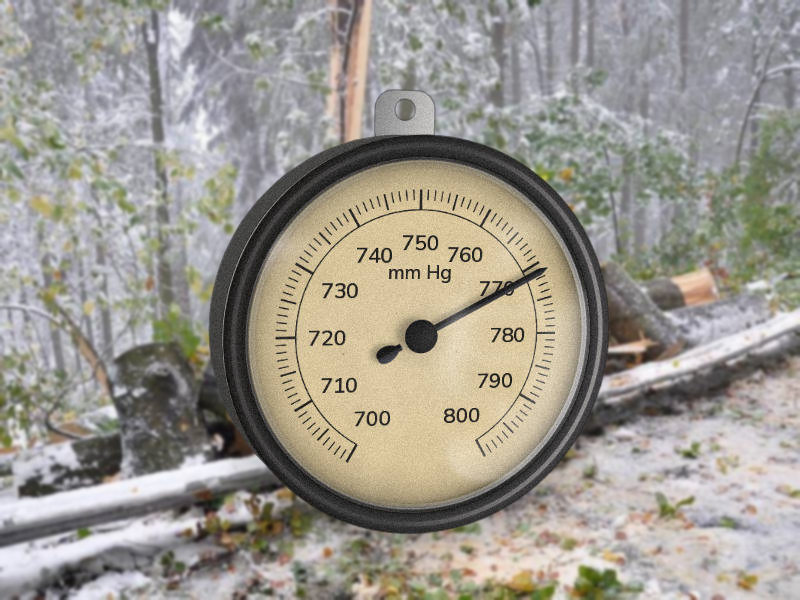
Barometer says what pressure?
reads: 771 mmHg
